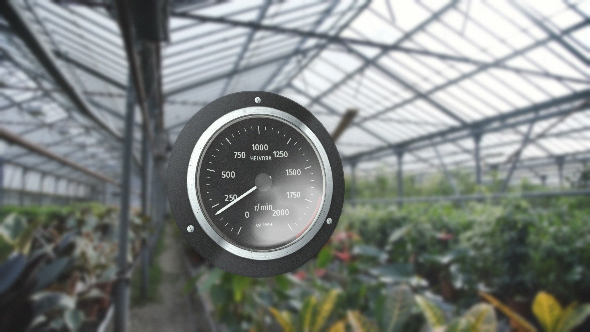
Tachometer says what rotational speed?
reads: 200 rpm
